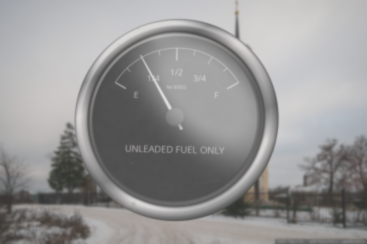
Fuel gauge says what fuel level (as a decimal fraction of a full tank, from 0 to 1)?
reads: 0.25
